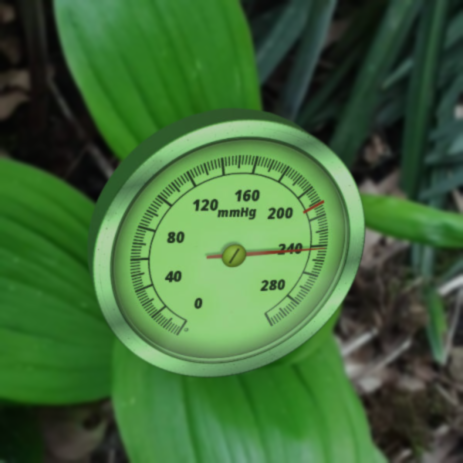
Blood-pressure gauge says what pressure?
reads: 240 mmHg
